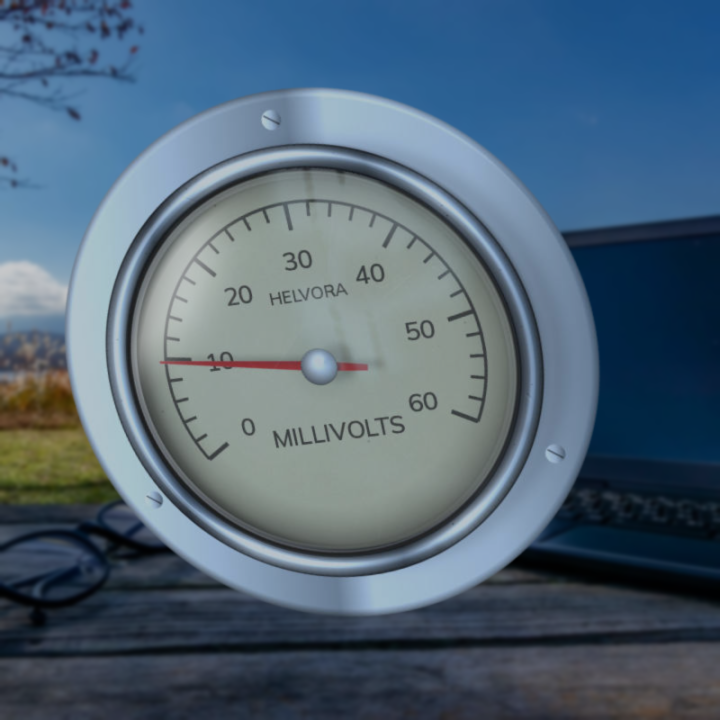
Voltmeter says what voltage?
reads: 10 mV
